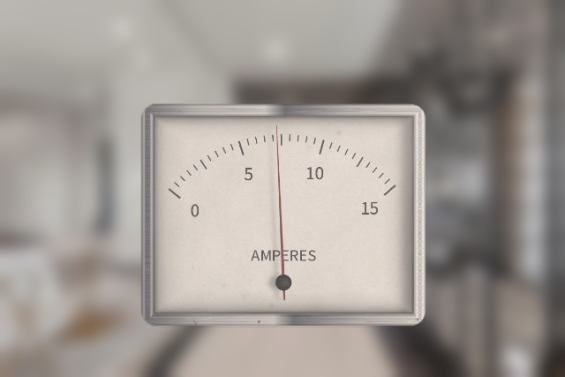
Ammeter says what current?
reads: 7.25 A
